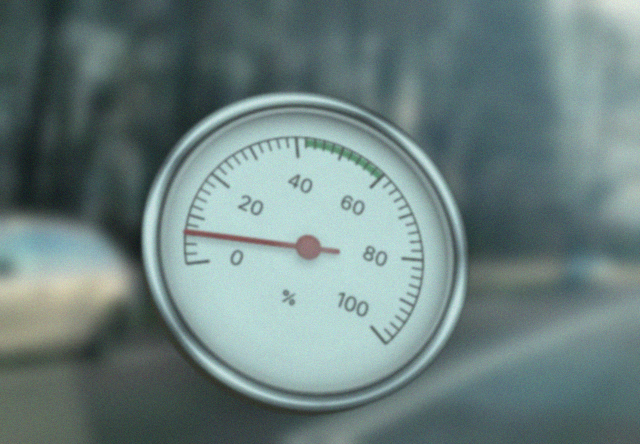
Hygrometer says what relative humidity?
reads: 6 %
